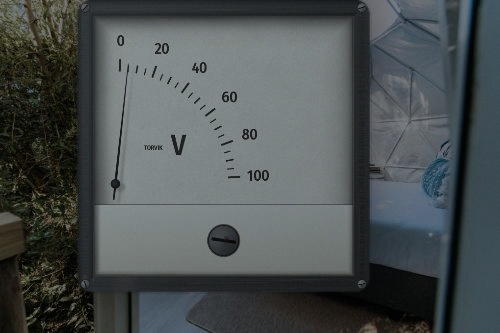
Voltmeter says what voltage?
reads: 5 V
